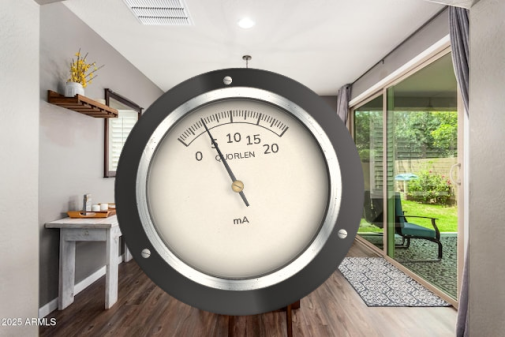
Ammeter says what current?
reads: 5 mA
